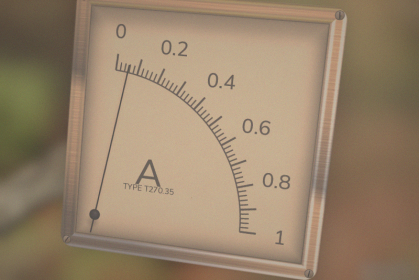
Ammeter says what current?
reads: 0.06 A
